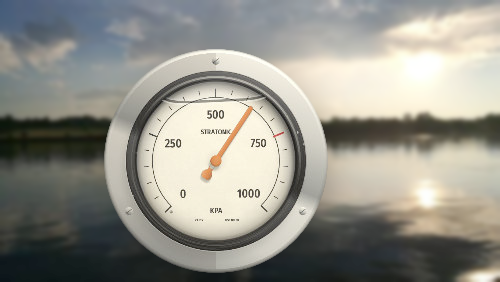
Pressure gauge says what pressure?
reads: 625 kPa
